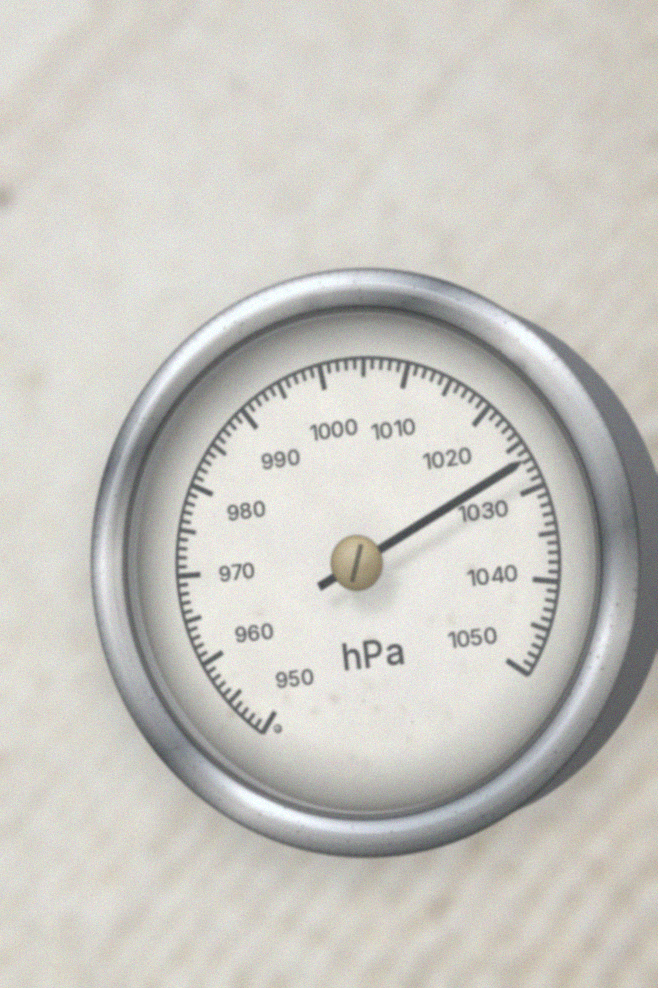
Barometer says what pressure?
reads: 1027 hPa
